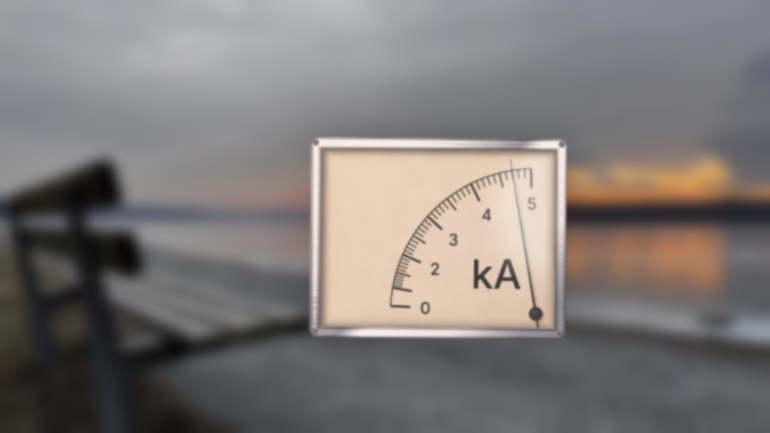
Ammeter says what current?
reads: 4.7 kA
